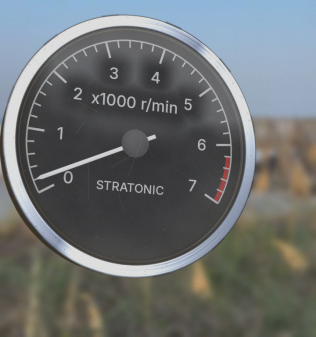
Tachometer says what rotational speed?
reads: 200 rpm
